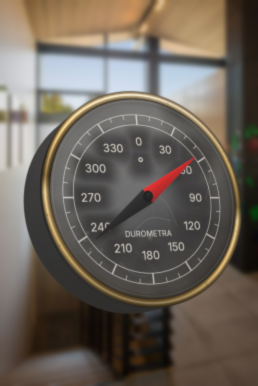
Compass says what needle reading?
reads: 55 °
